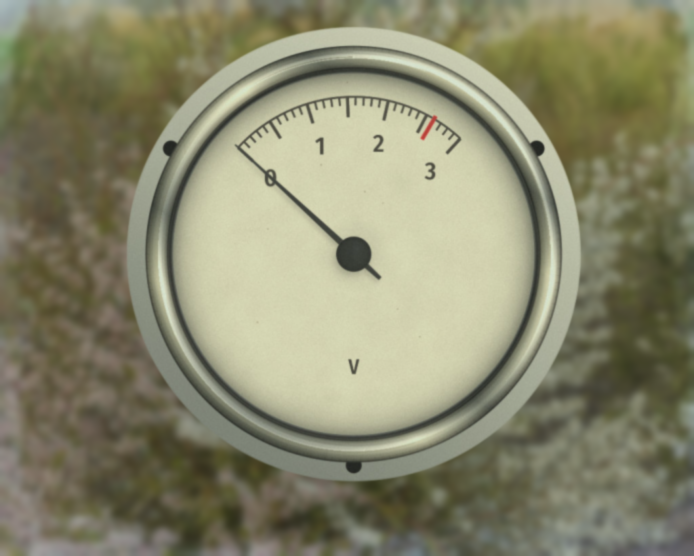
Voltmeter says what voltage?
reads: 0 V
